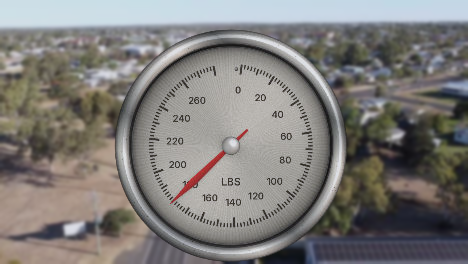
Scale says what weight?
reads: 180 lb
